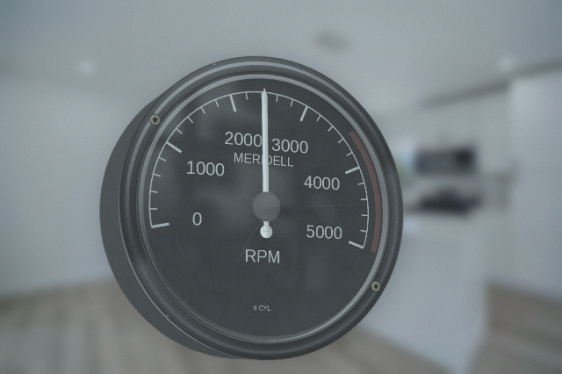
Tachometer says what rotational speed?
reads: 2400 rpm
